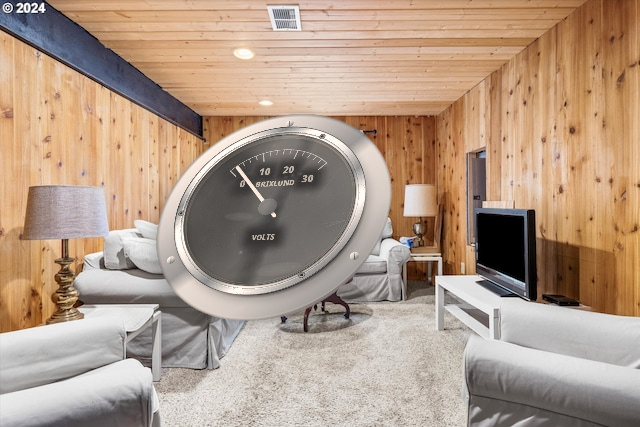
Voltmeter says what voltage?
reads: 2 V
